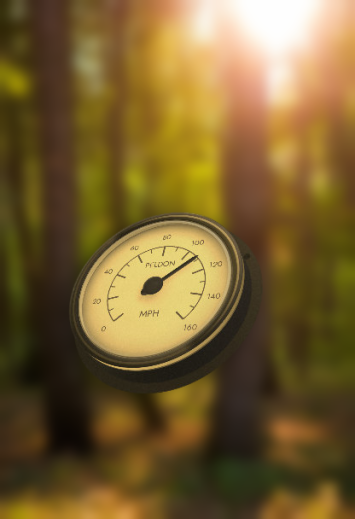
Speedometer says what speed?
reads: 110 mph
